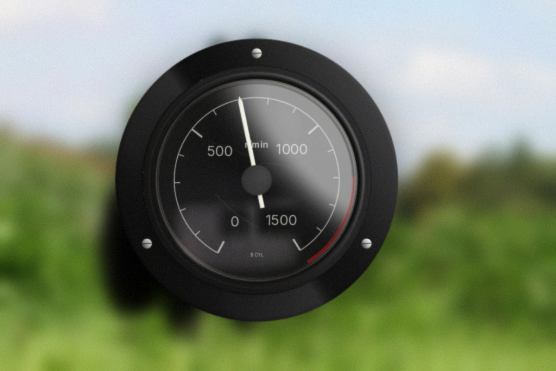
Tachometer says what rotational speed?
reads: 700 rpm
